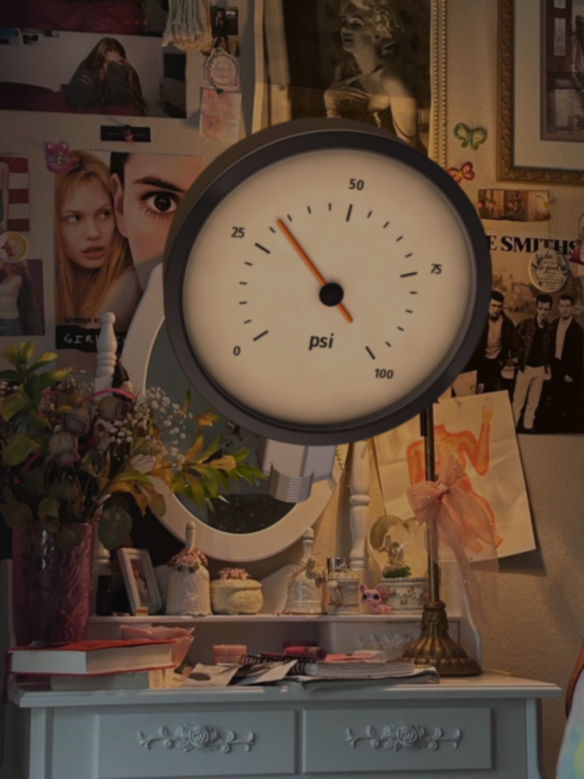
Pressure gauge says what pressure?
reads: 32.5 psi
